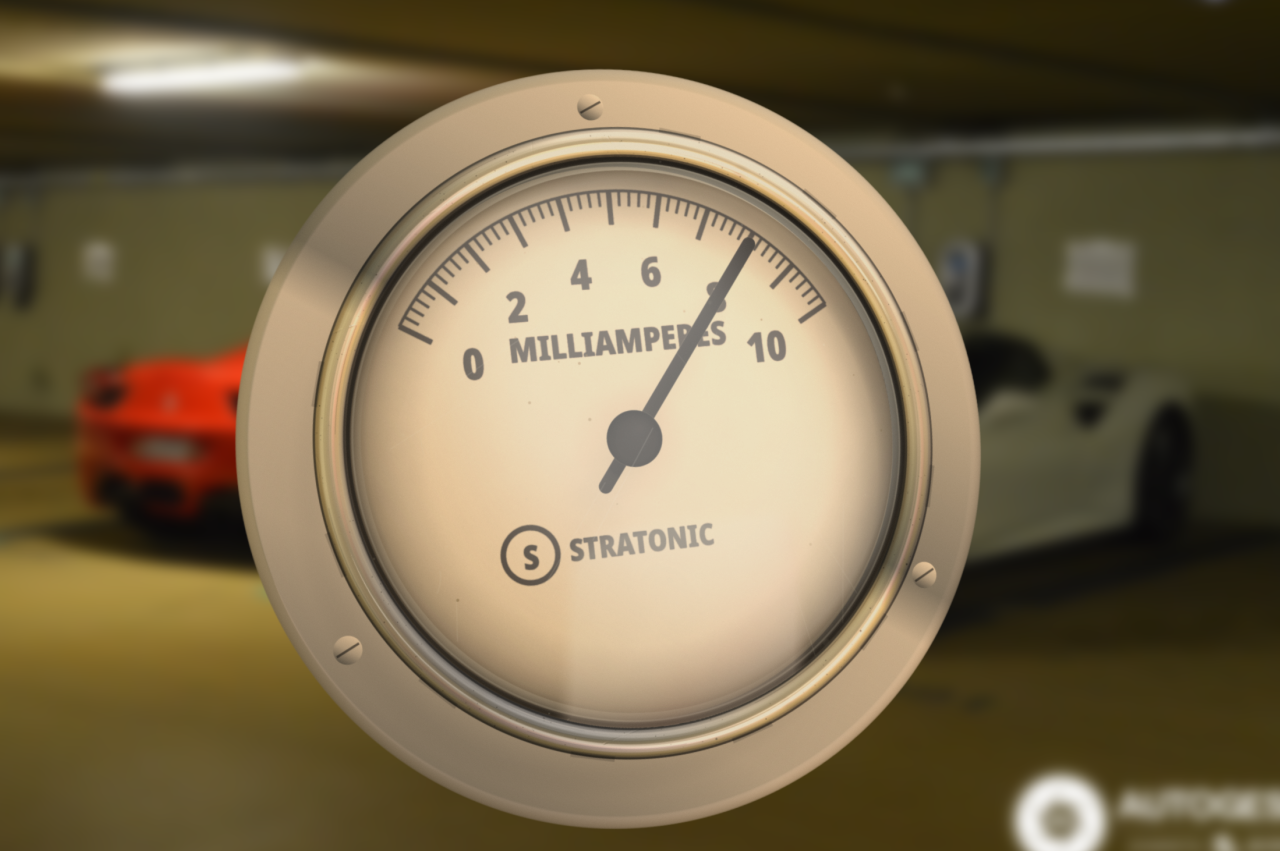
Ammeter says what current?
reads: 8 mA
